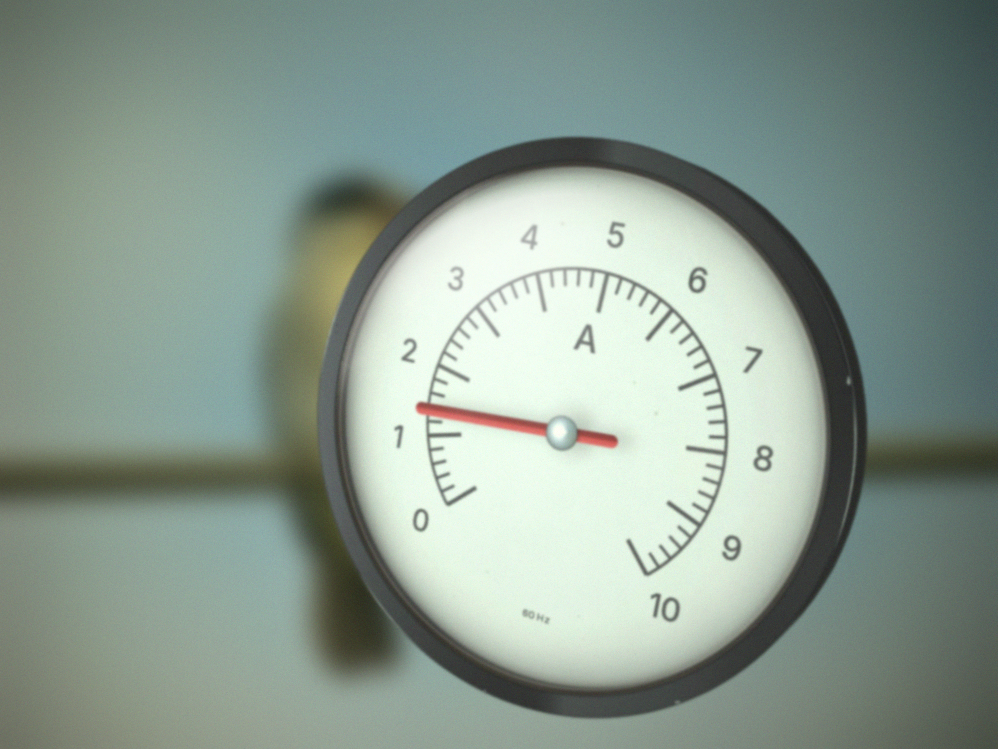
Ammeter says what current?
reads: 1.4 A
